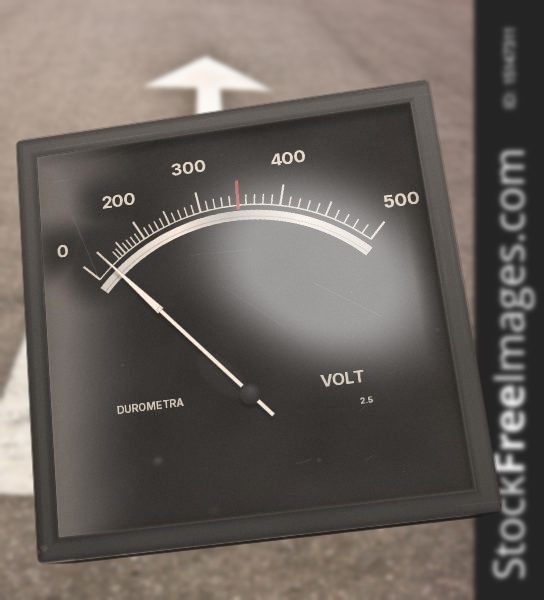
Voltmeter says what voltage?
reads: 100 V
